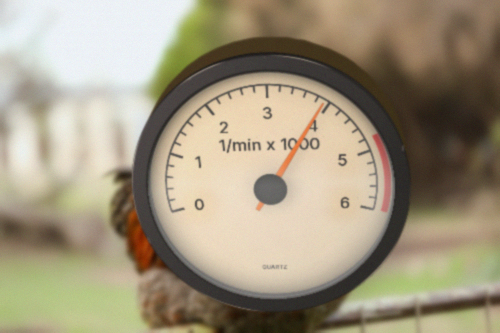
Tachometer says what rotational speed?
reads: 3900 rpm
